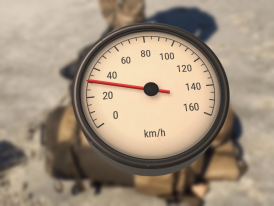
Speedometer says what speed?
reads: 30 km/h
